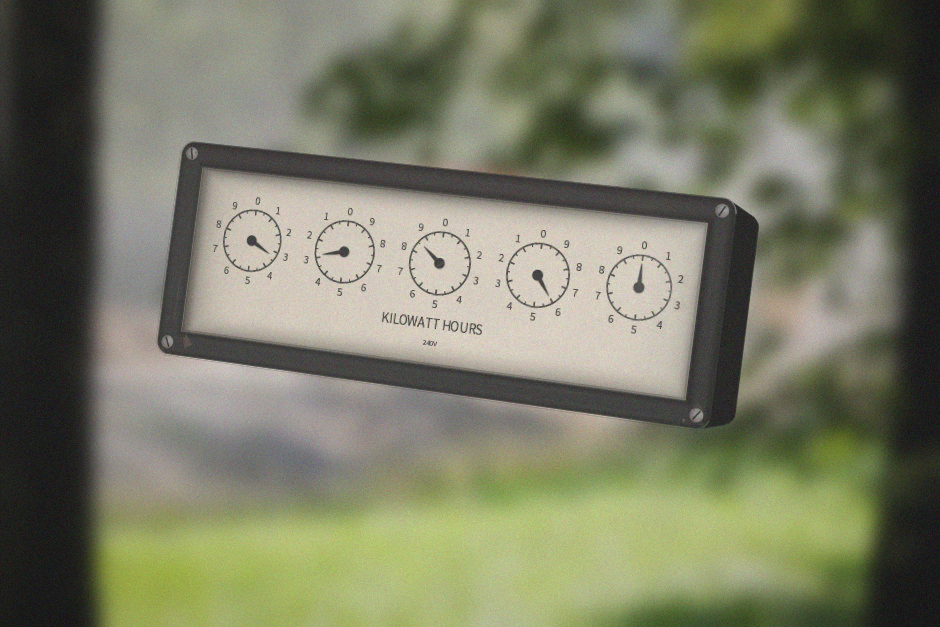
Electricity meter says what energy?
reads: 32860 kWh
